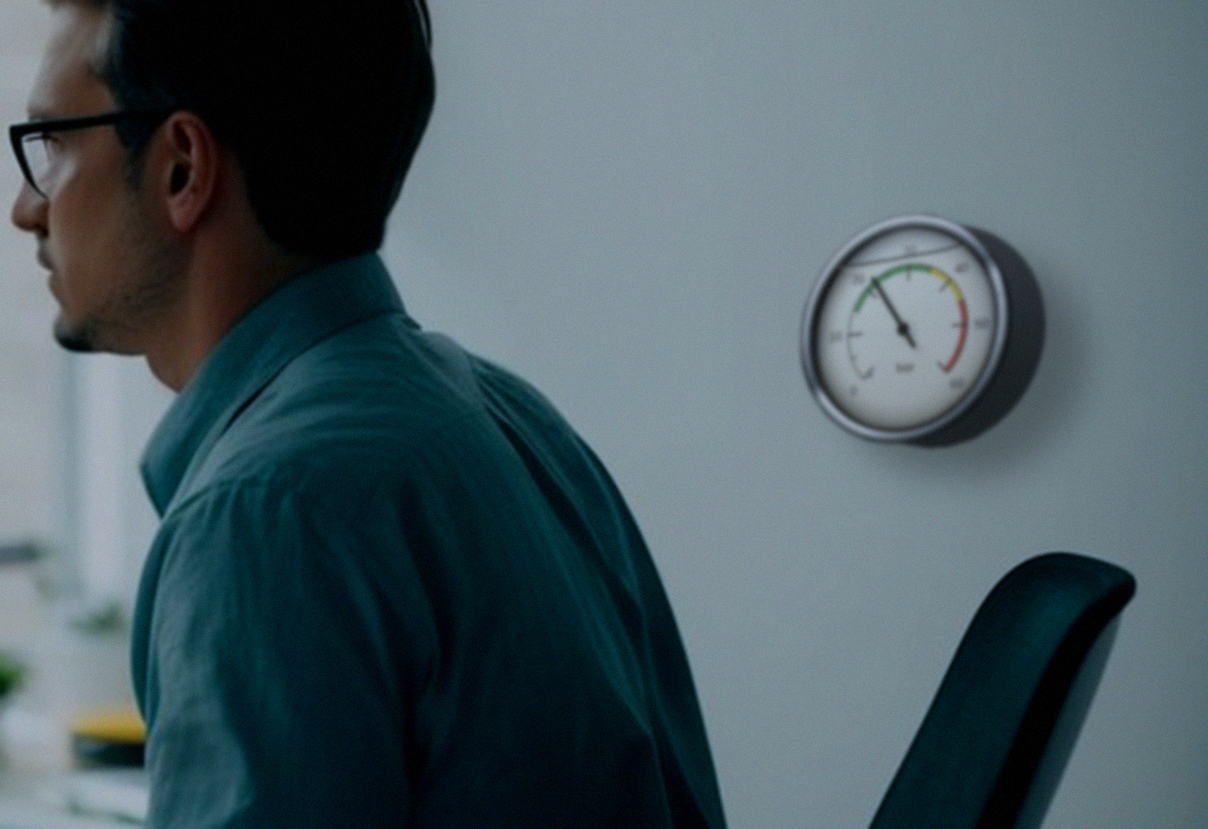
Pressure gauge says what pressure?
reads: 22.5 bar
